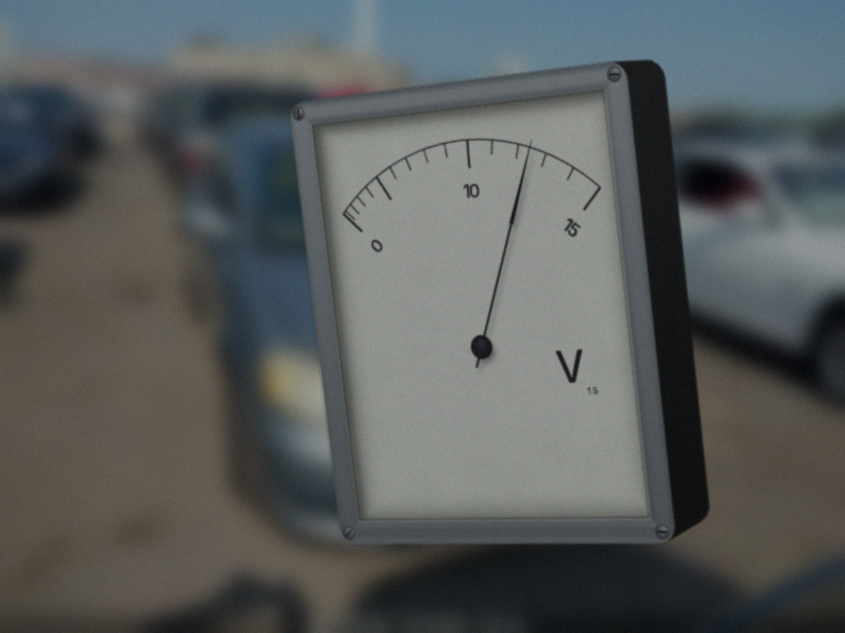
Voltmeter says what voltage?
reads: 12.5 V
